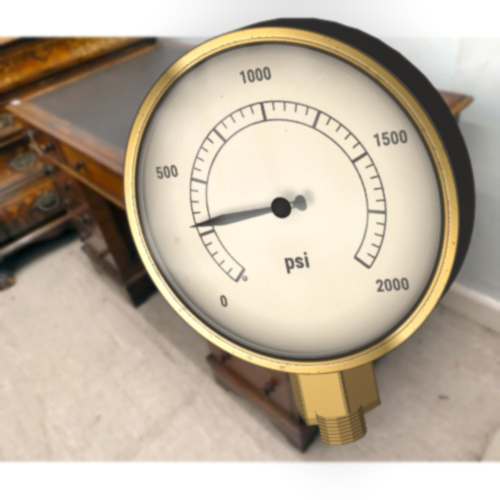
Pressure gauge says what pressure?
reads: 300 psi
